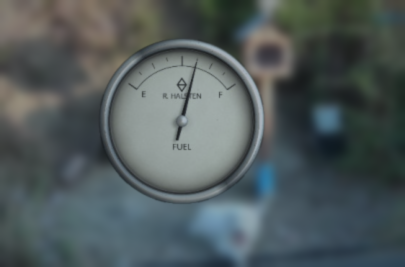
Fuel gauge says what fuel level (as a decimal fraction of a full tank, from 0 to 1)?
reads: 0.625
